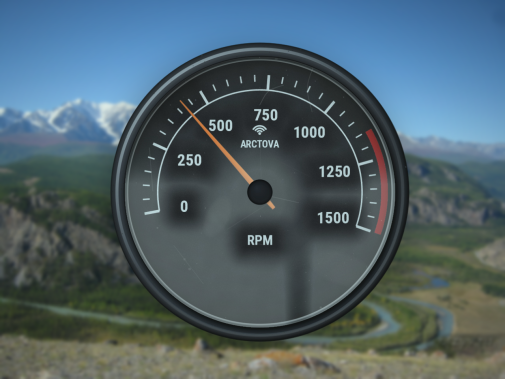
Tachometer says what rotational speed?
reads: 425 rpm
